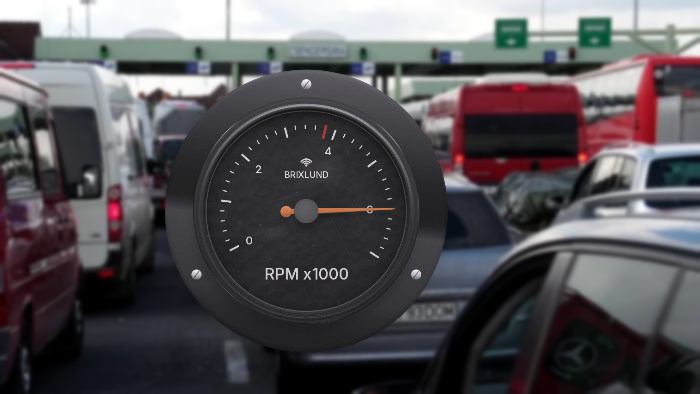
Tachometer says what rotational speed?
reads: 6000 rpm
